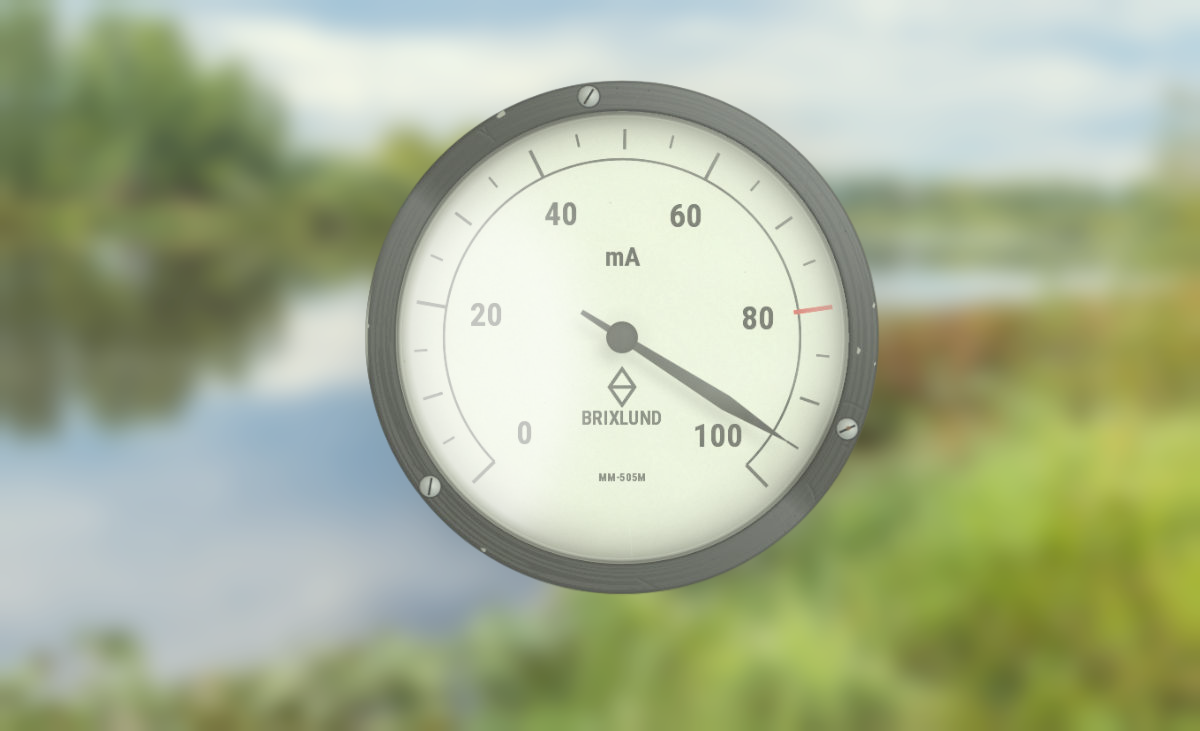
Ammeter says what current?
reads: 95 mA
